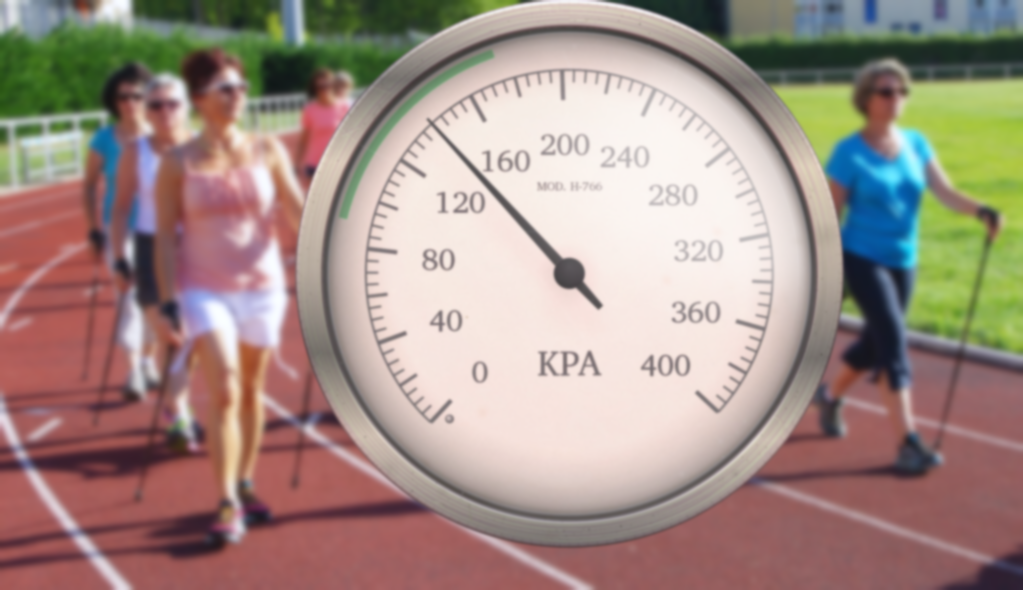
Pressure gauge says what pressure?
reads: 140 kPa
